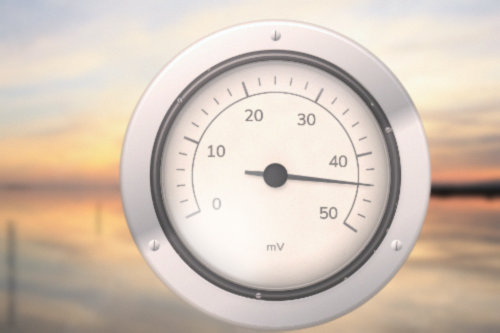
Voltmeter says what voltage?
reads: 44 mV
